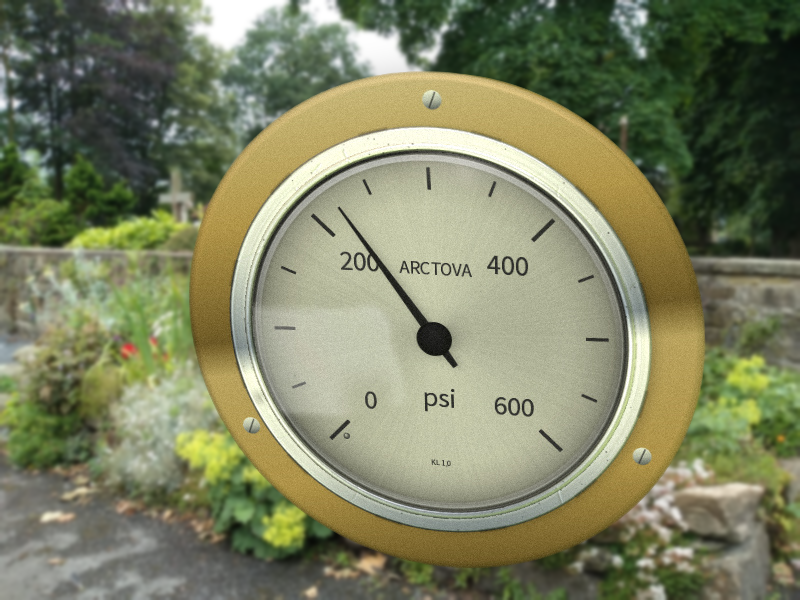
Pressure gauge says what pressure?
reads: 225 psi
